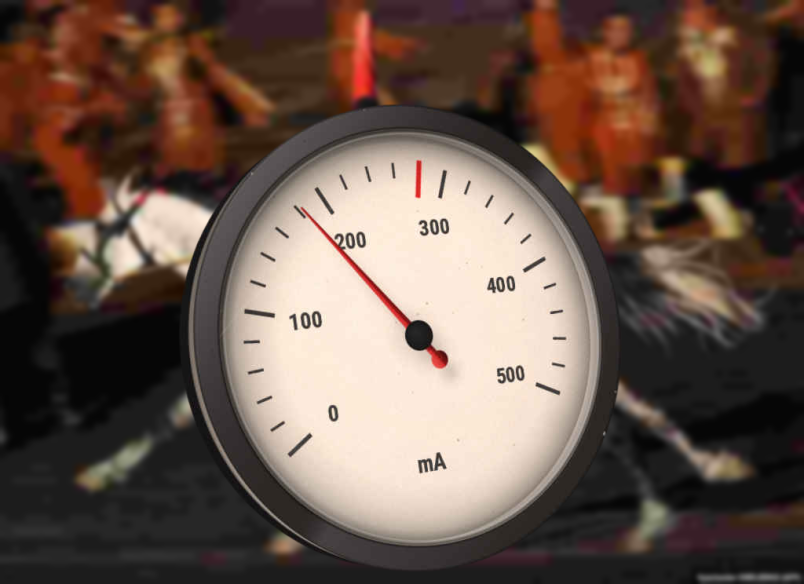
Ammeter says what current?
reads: 180 mA
